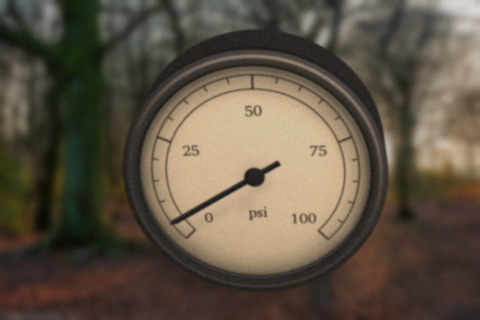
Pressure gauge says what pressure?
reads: 5 psi
